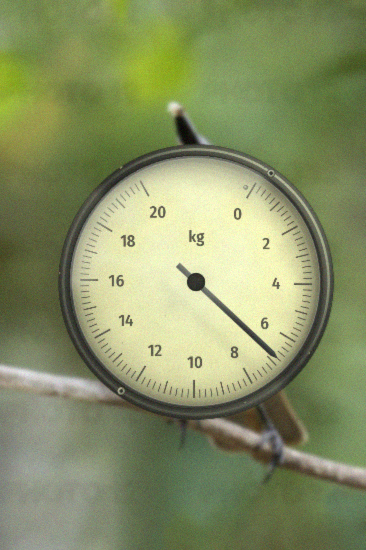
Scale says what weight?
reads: 6.8 kg
